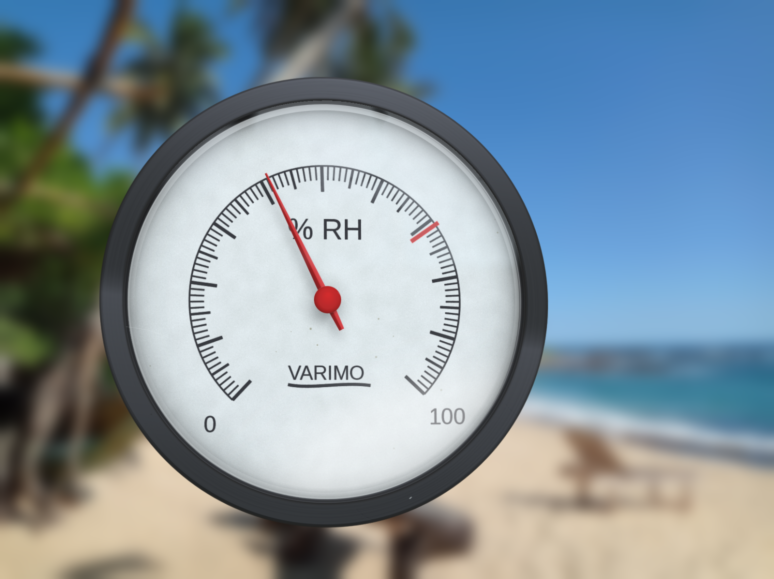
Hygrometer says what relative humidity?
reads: 41 %
